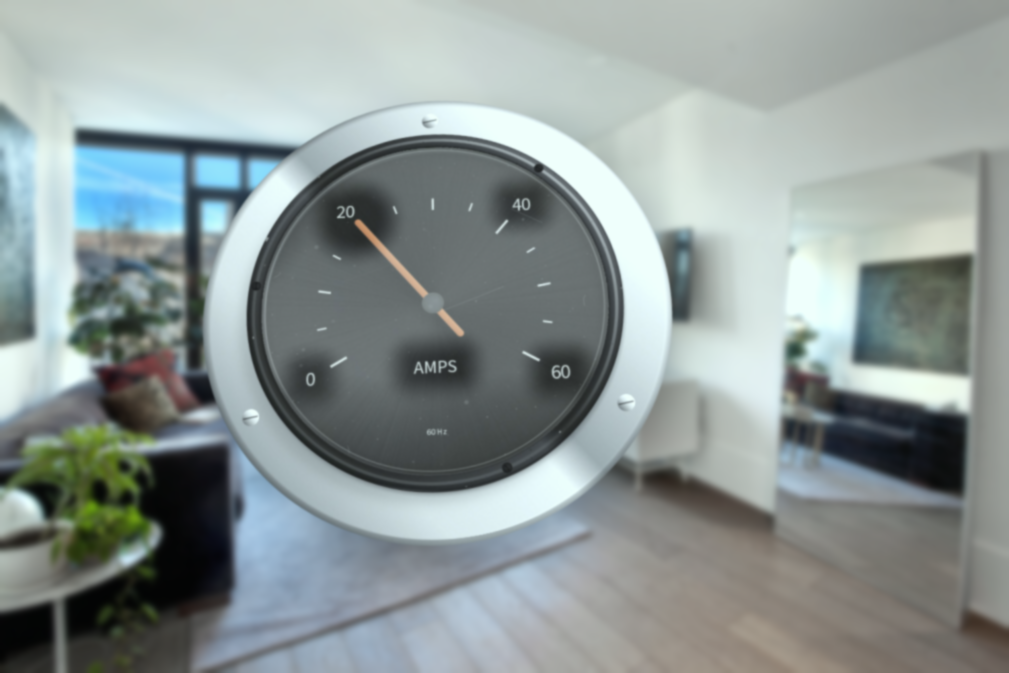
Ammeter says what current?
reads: 20 A
